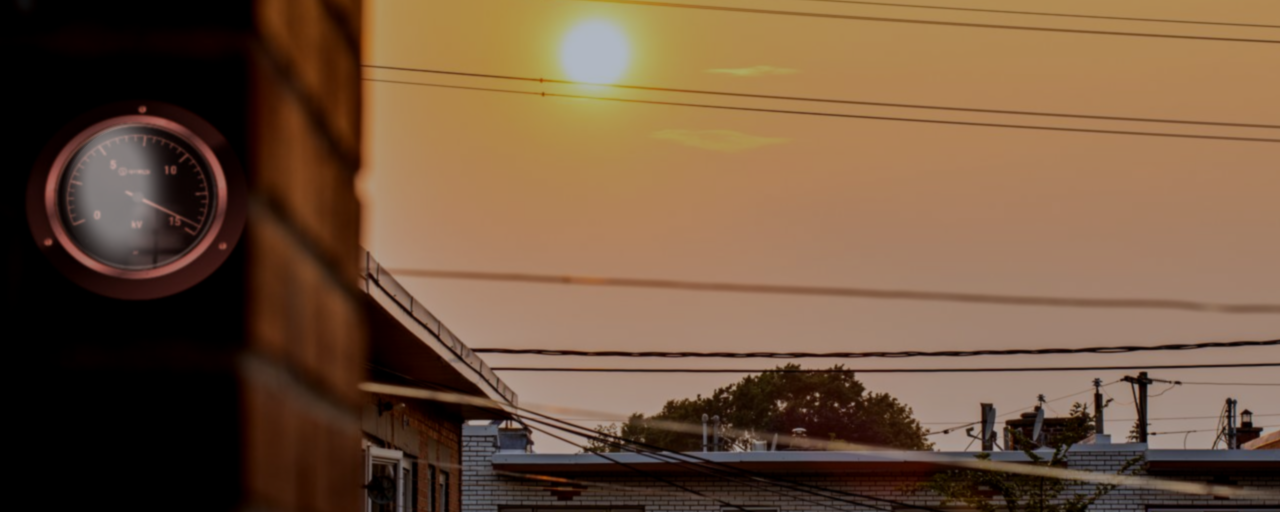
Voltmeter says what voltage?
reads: 14.5 kV
